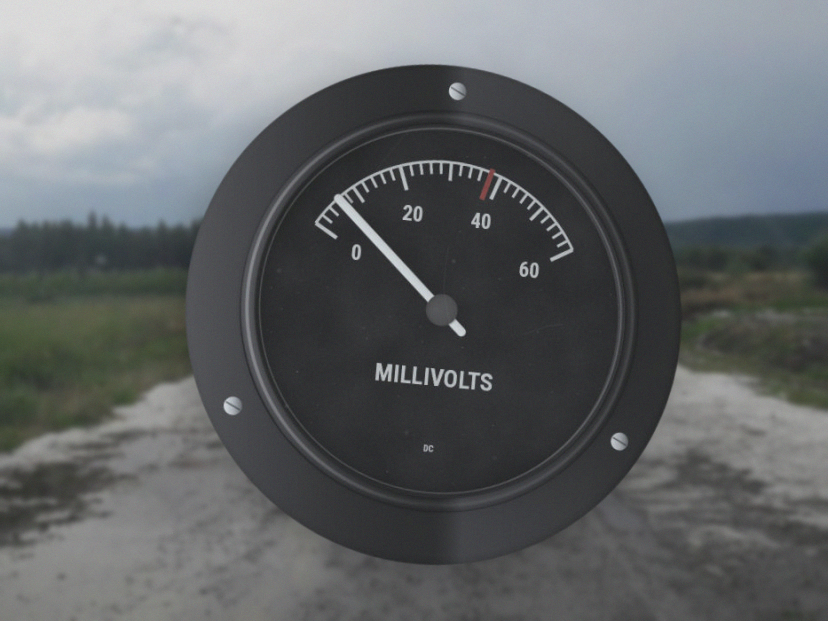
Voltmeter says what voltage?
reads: 6 mV
